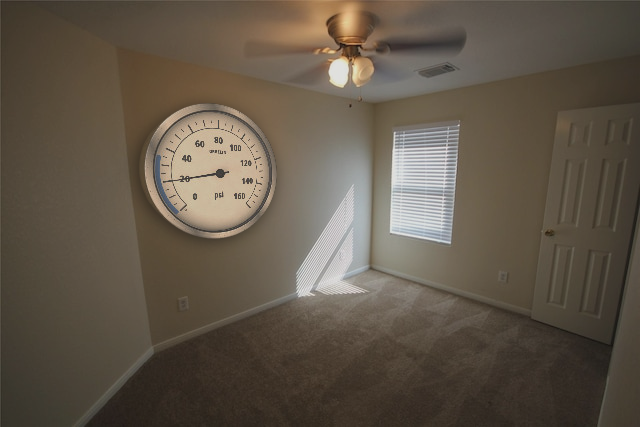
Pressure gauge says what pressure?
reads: 20 psi
